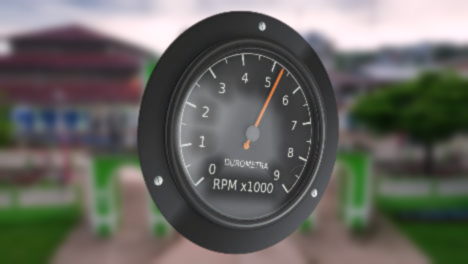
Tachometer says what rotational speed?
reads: 5250 rpm
